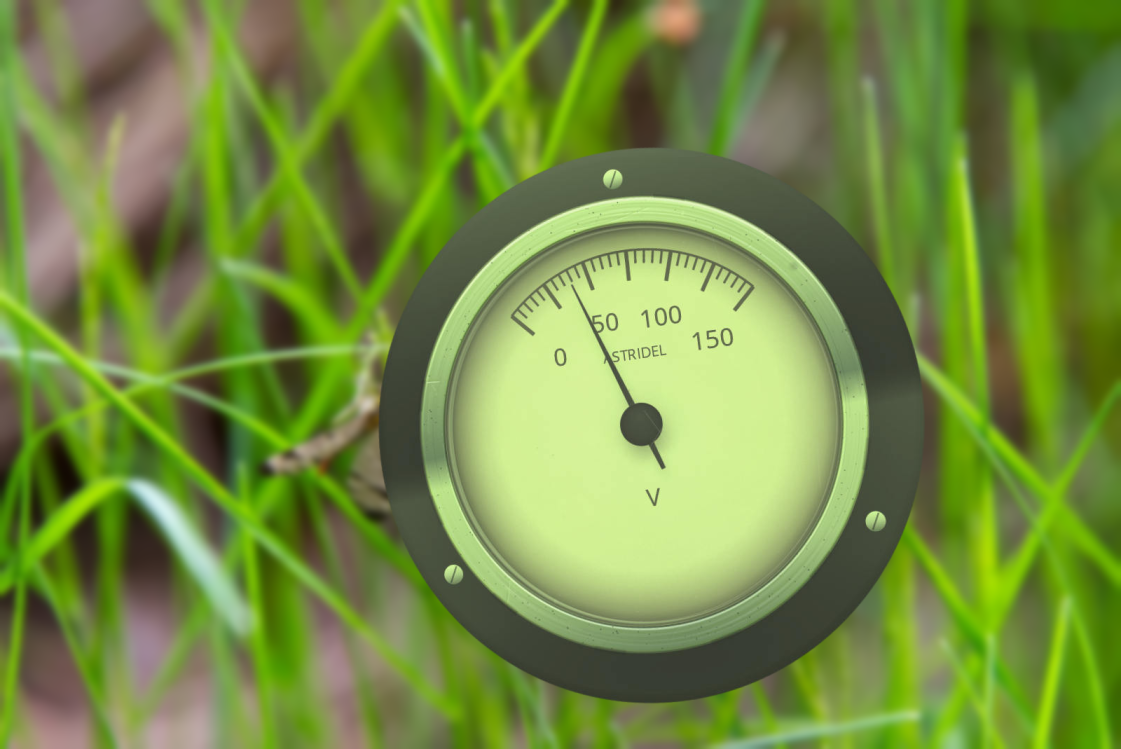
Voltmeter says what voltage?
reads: 40 V
